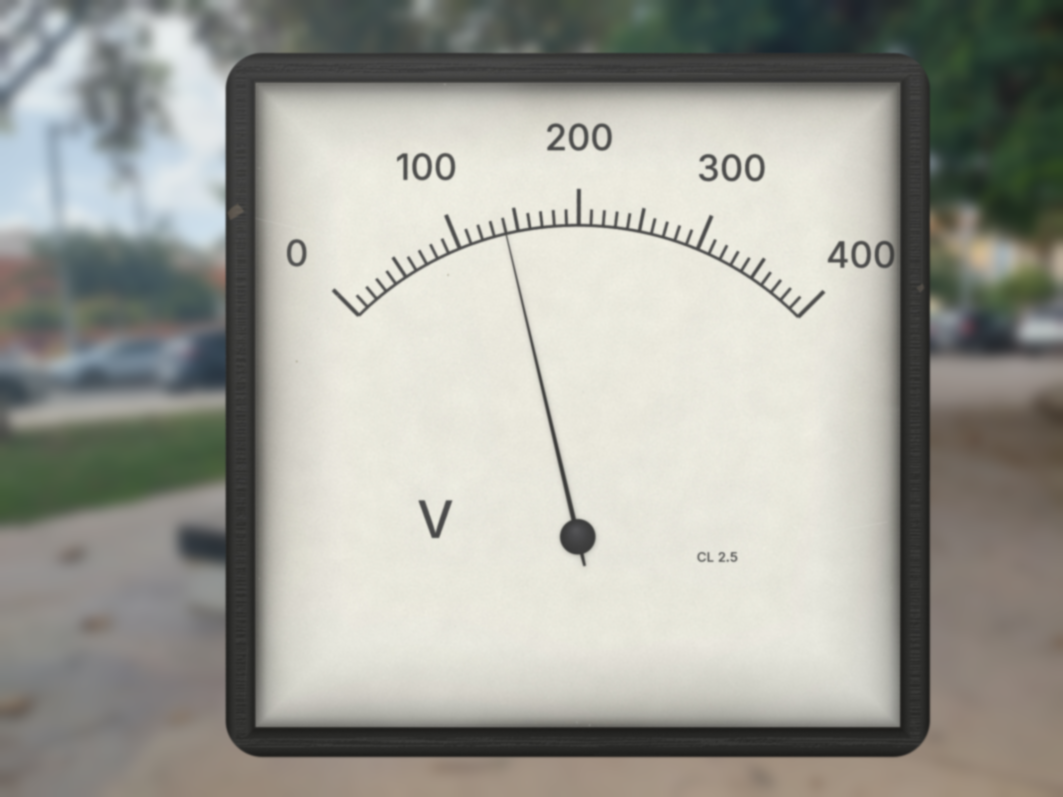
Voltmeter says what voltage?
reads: 140 V
